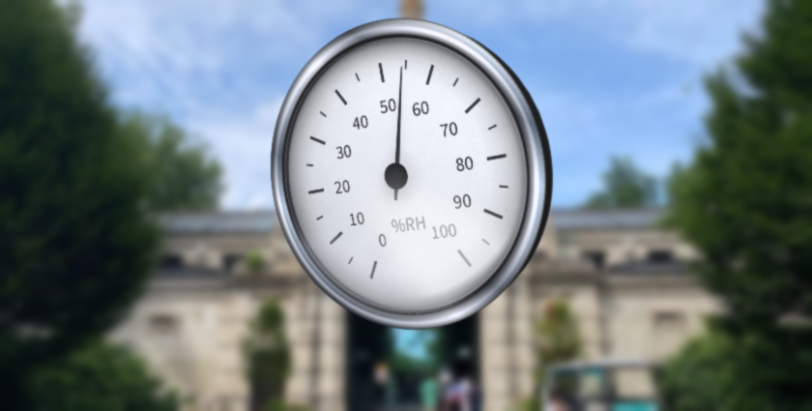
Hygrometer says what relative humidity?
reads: 55 %
